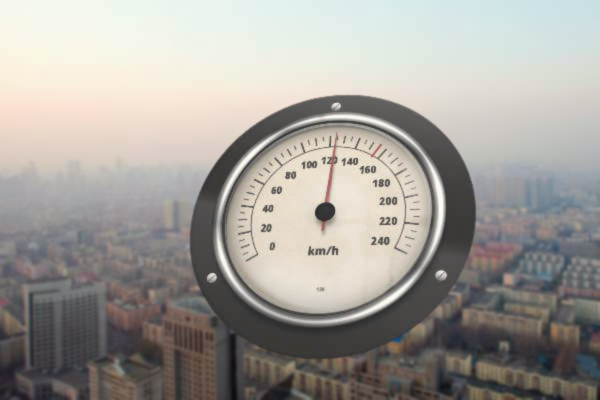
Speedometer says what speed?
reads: 125 km/h
